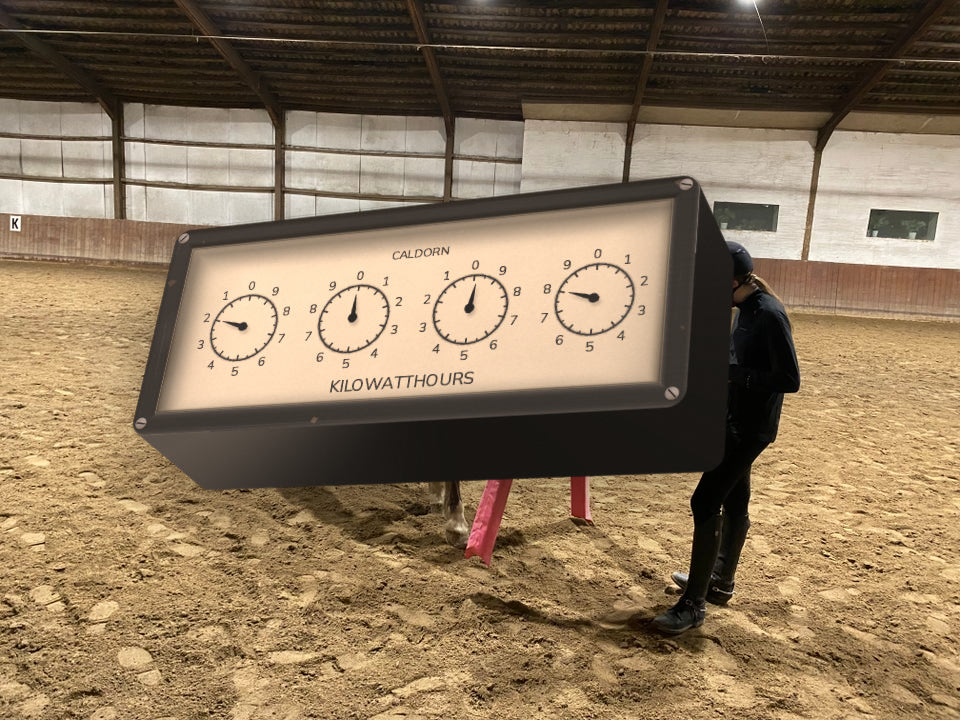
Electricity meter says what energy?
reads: 1998 kWh
